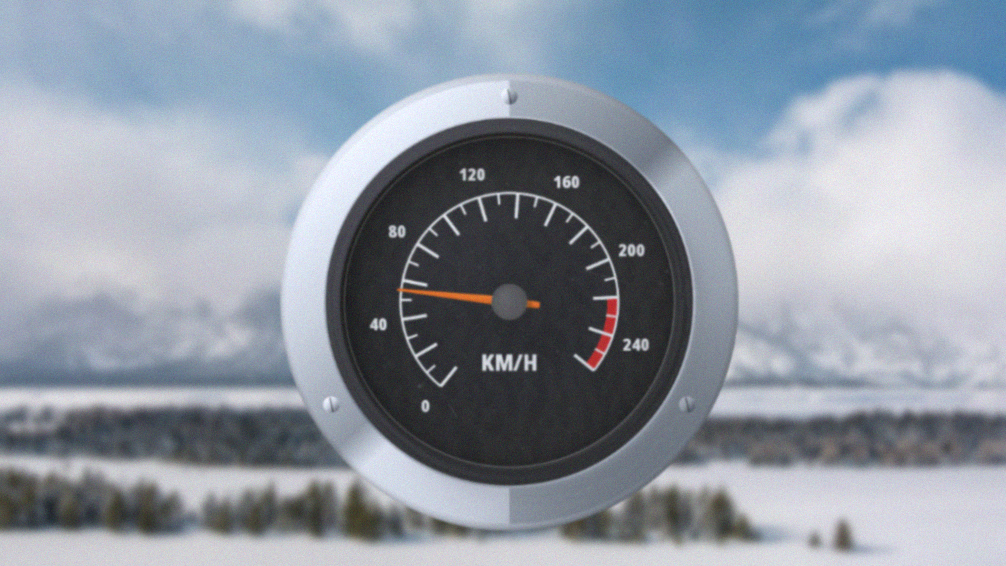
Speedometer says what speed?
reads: 55 km/h
